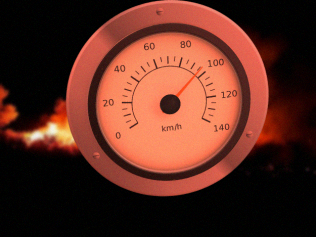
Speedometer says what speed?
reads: 95 km/h
